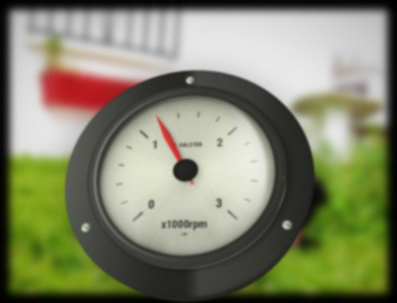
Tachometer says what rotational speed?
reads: 1200 rpm
